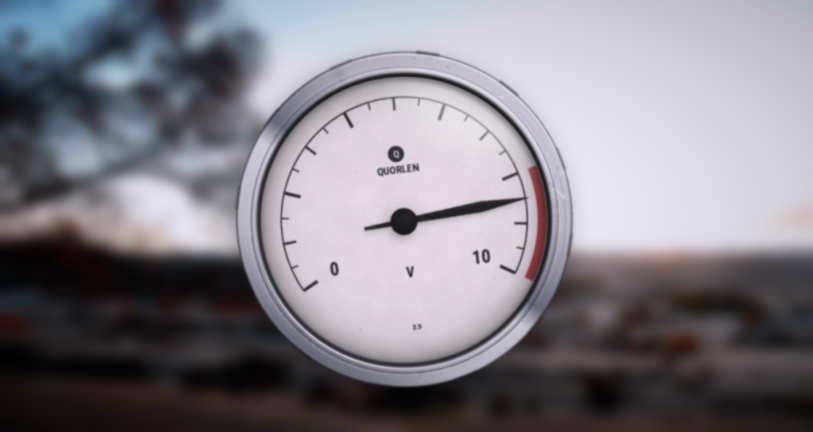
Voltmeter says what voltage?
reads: 8.5 V
